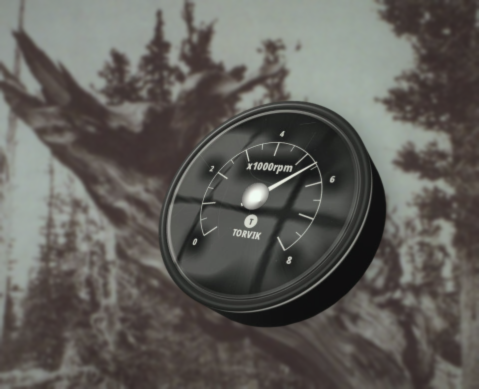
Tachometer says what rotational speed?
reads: 5500 rpm
